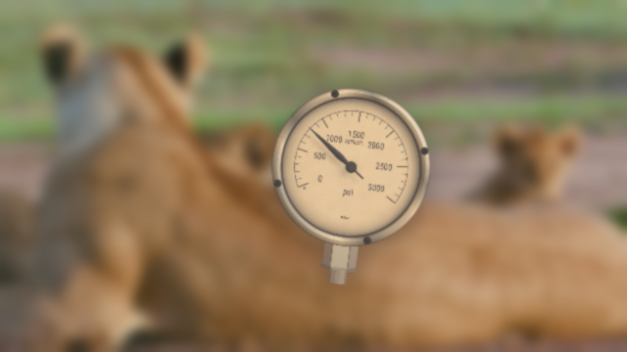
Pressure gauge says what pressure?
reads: 800 psi
